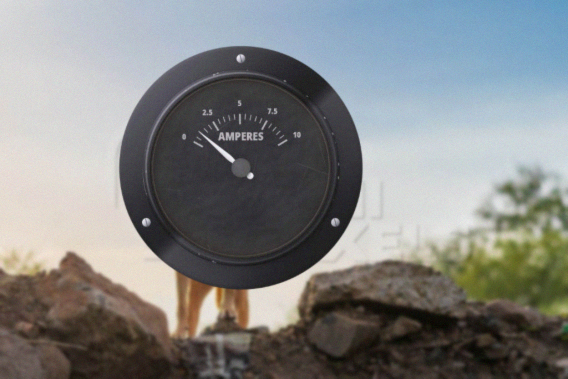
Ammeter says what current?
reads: 1 A
